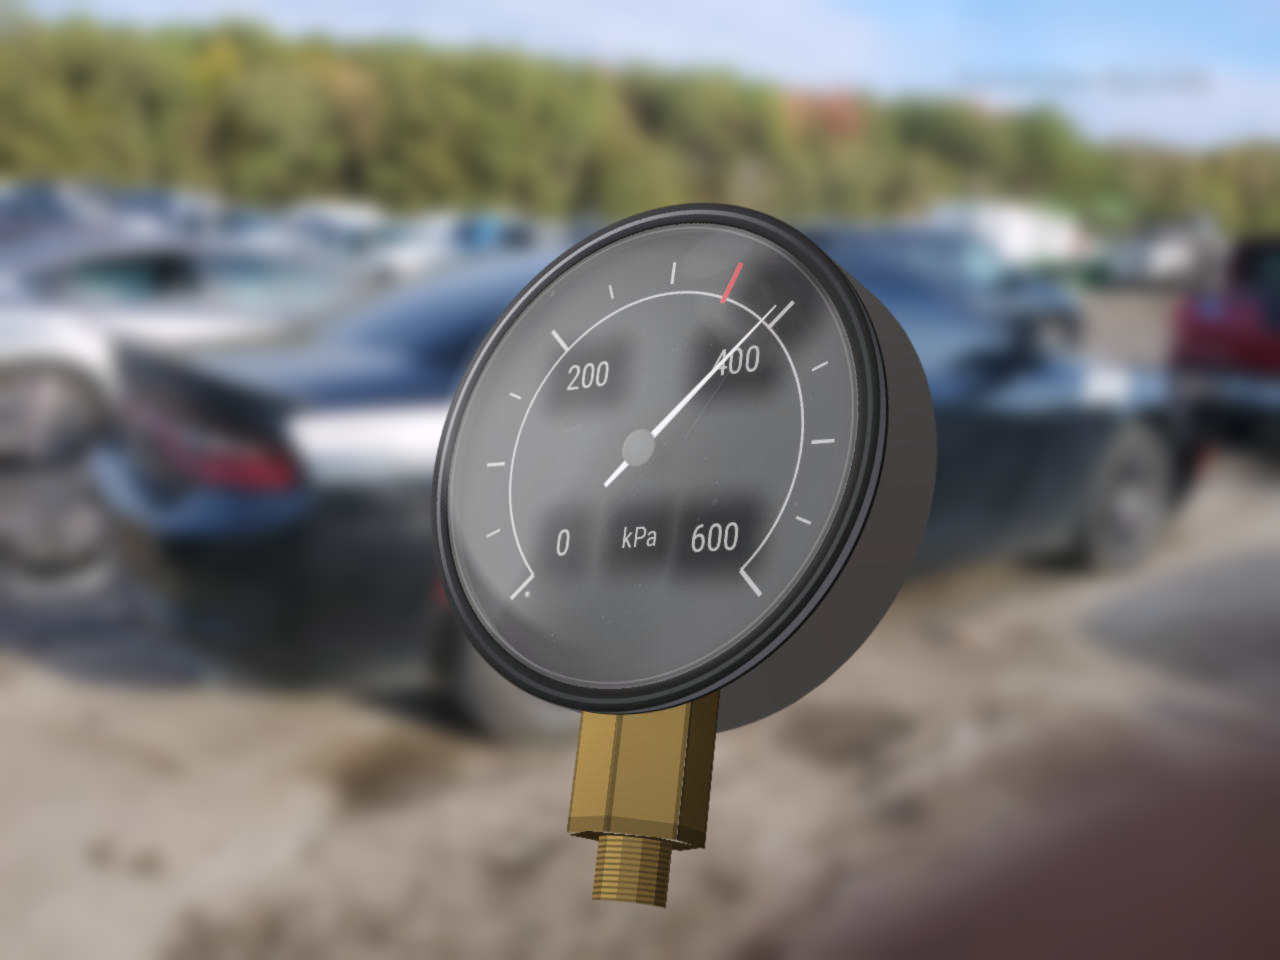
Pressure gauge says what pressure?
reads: 400 kPa
